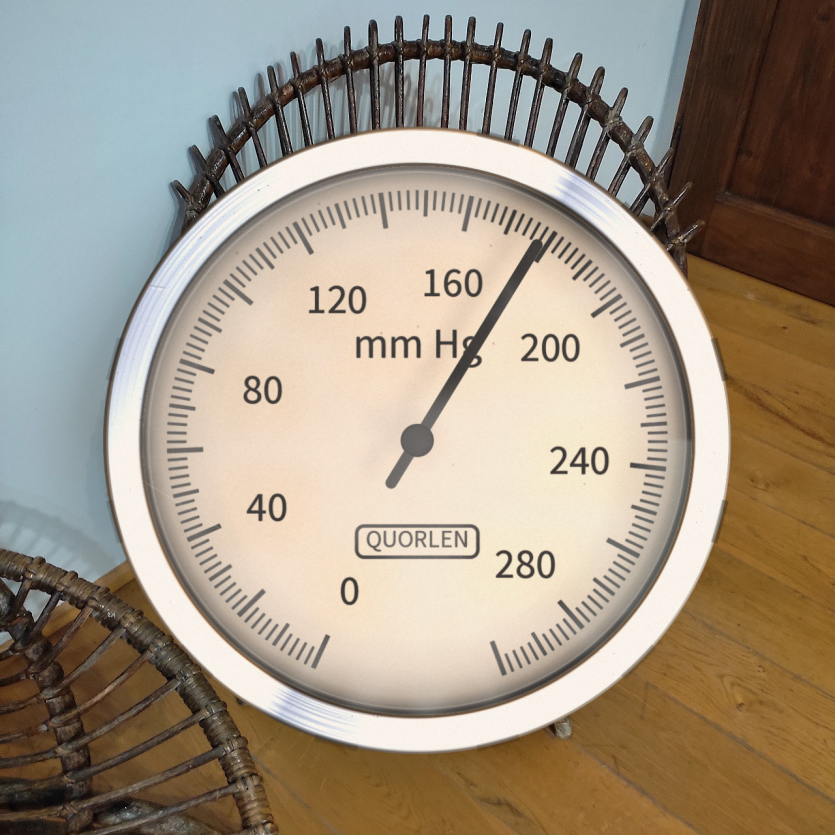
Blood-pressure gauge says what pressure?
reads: 178 mmHg
